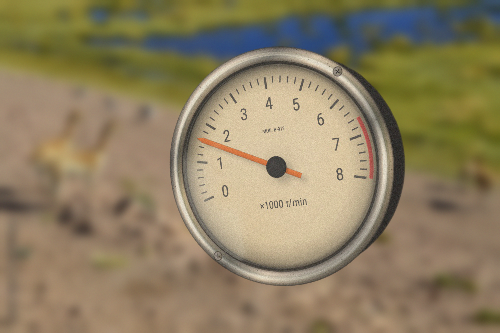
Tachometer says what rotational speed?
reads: 1600 rpm
